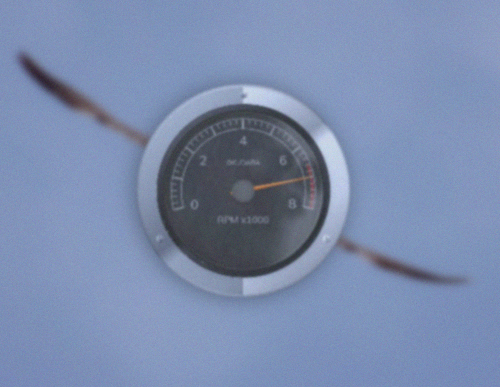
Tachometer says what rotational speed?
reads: 7000 rpm
